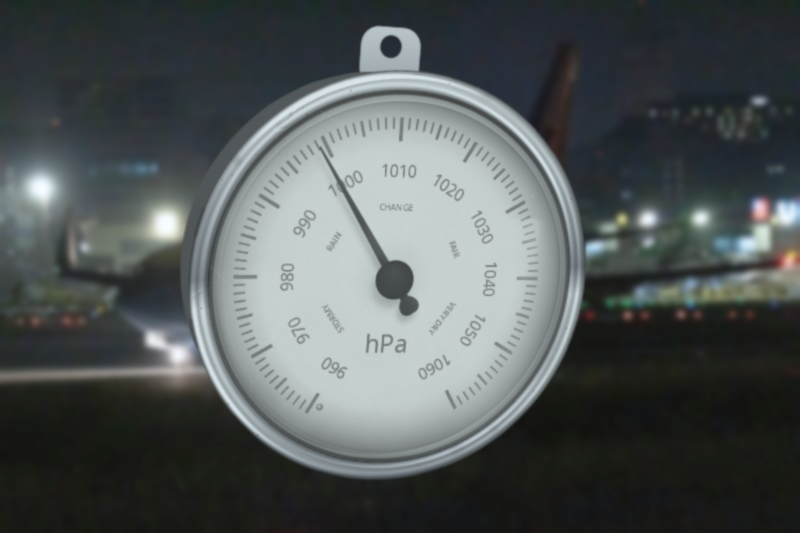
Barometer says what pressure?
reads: 999 hPa
